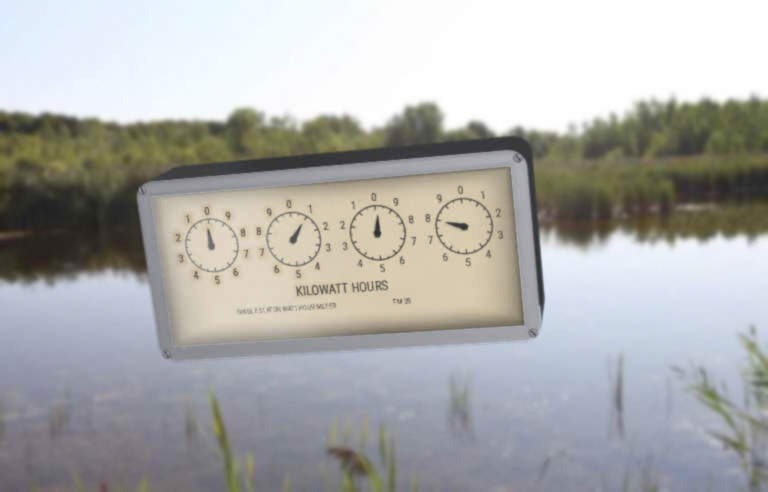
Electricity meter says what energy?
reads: 98 kWh
